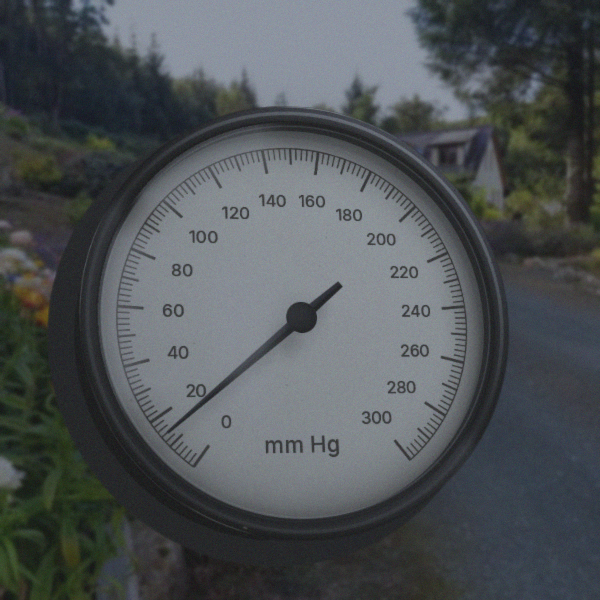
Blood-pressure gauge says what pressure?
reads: 14 mmHg
